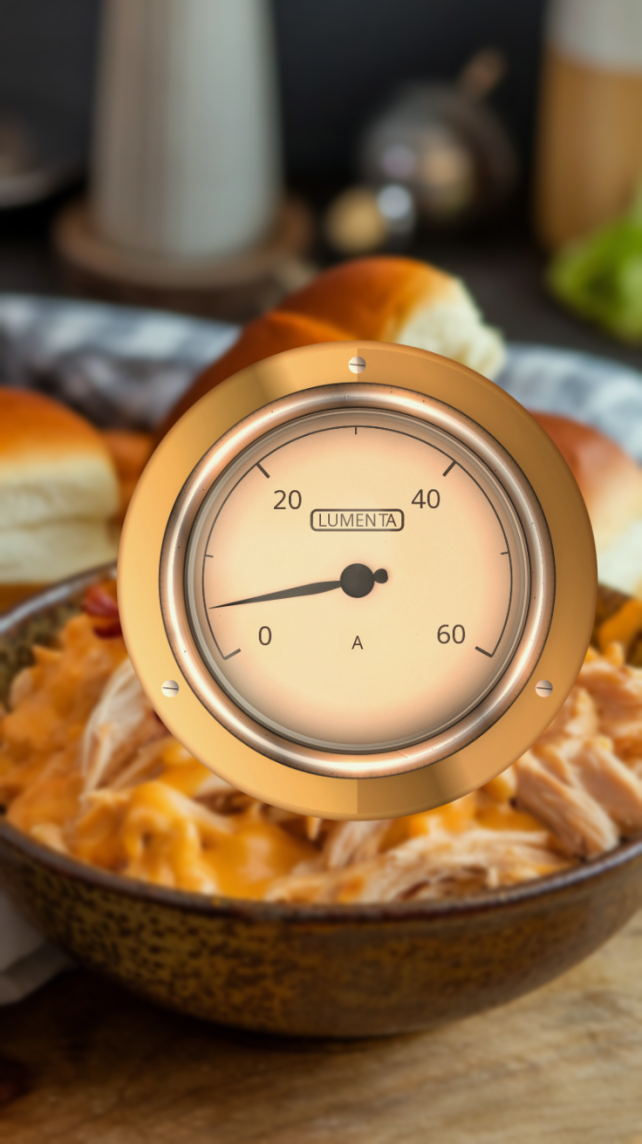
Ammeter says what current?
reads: 5 A
